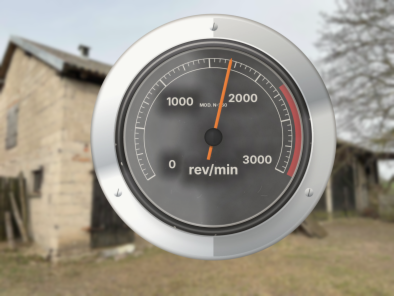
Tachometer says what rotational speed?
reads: 1700 rpm
